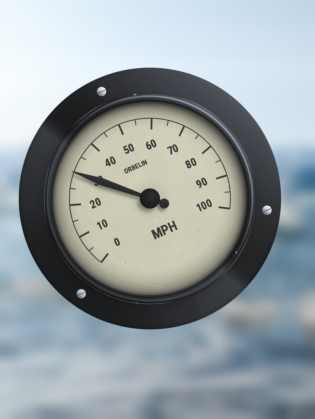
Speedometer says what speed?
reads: 30 mph
